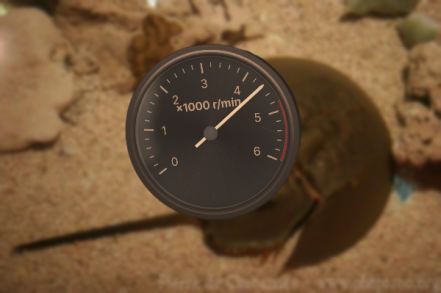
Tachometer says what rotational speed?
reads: 4400 rpm
